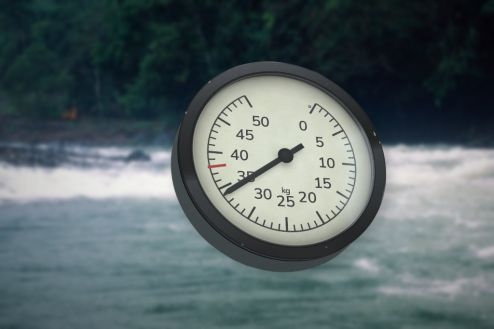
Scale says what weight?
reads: 34 kg
